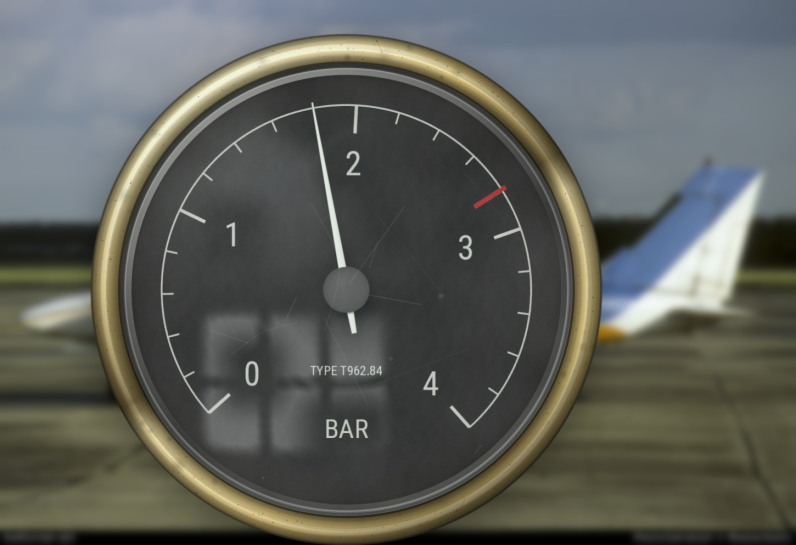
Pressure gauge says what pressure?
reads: 1.8 bar
